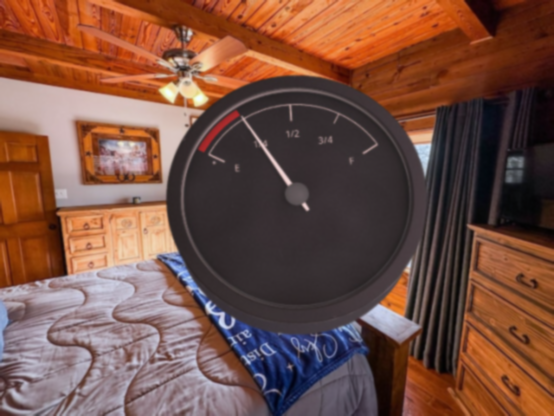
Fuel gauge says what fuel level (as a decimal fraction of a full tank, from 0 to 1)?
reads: 0.25
